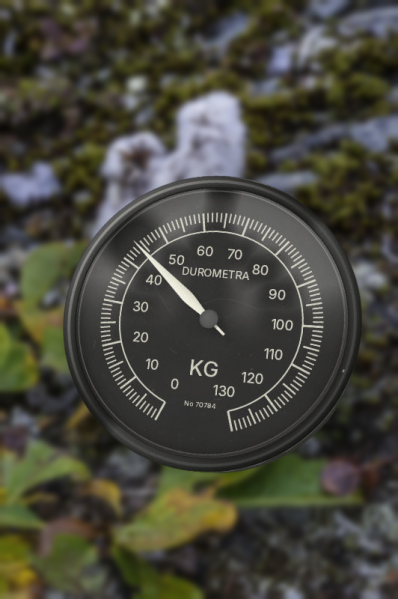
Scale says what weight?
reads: 44 kg
